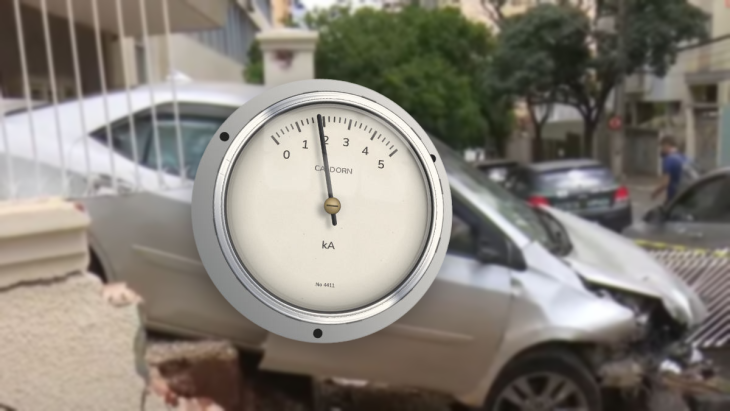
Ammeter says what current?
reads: 1.8 kA
